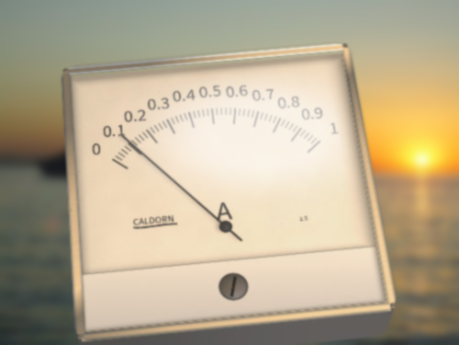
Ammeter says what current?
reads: 0.1 A
